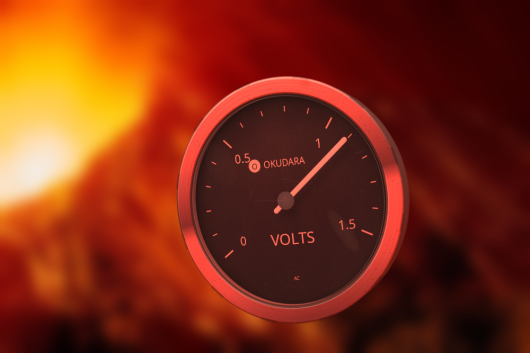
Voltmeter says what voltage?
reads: 1.1 V
